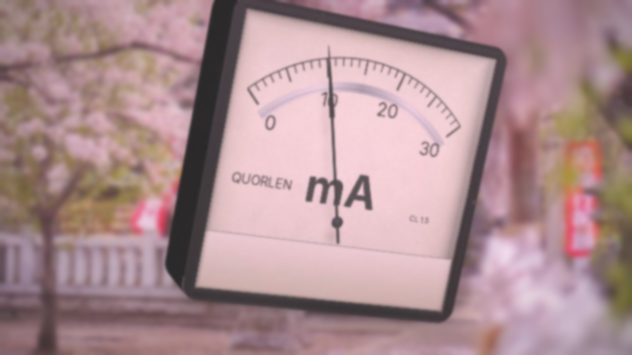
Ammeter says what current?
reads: 10 mA
